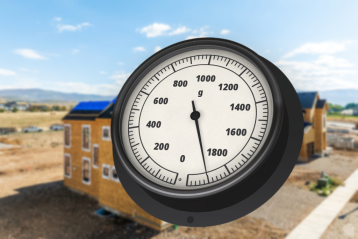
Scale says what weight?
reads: 1900 g
